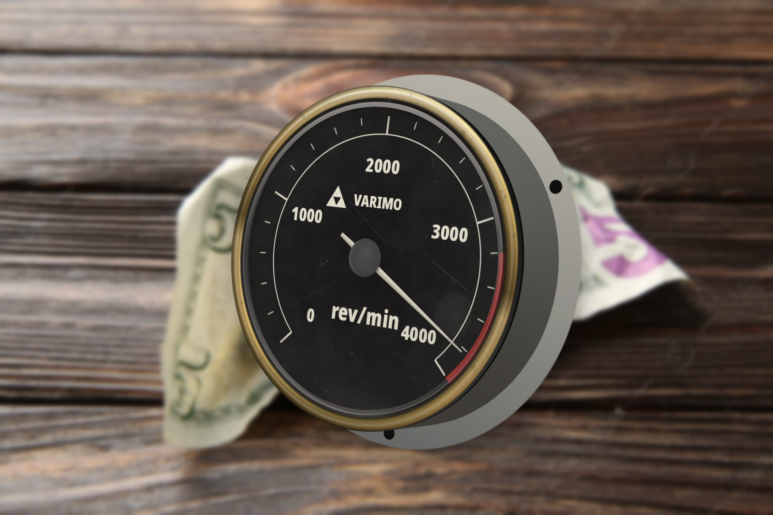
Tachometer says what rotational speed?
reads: 3800 rpm
